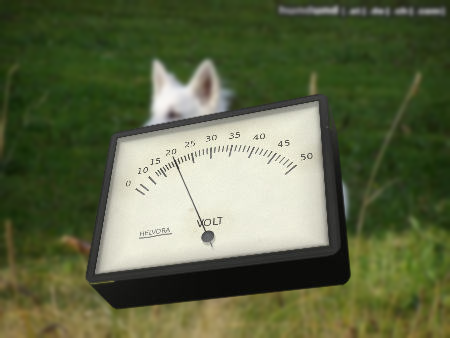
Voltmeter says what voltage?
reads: 20 V
